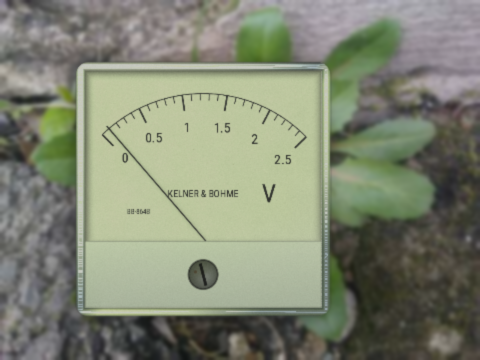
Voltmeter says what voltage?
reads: 0.1 V
